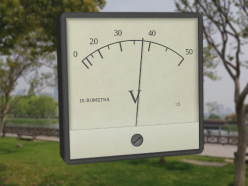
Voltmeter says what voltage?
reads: 37.5 V
